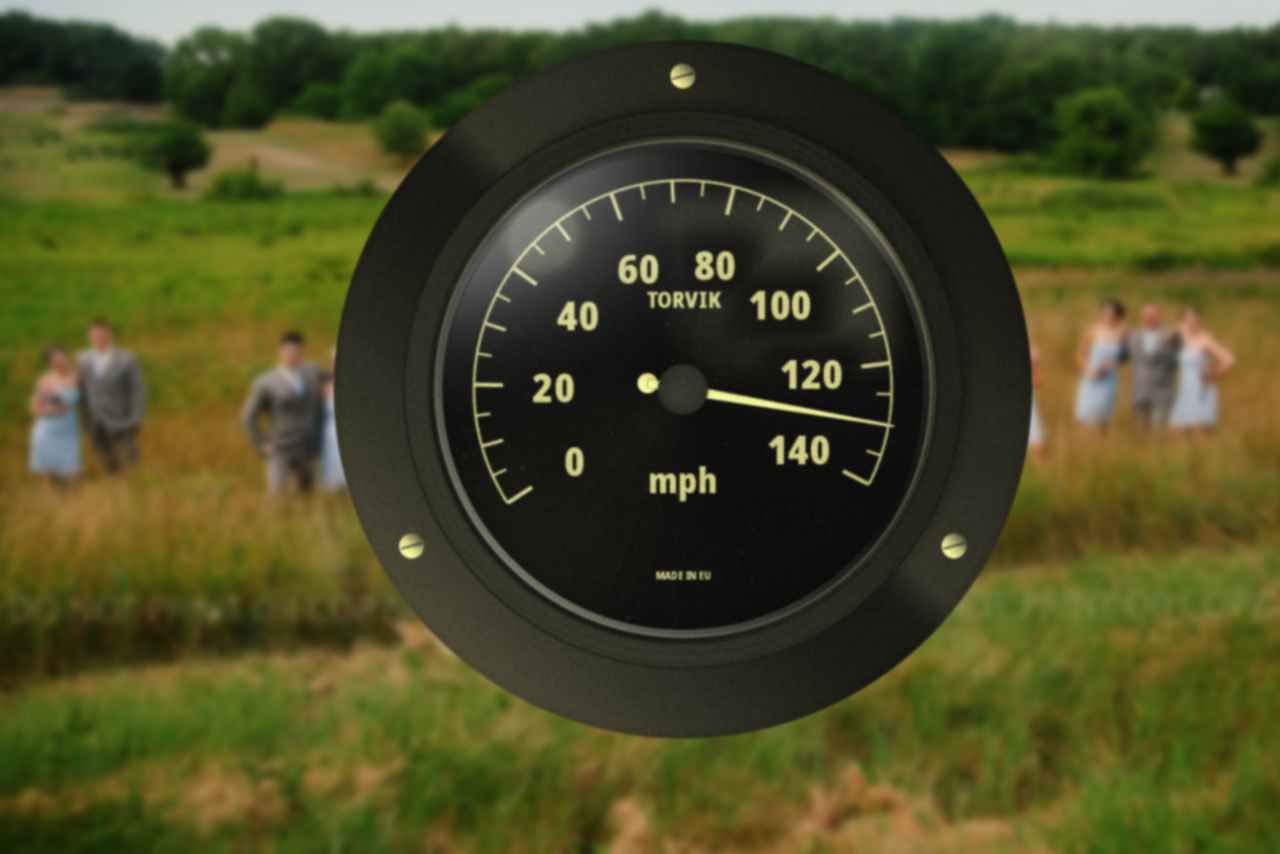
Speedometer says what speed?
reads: 130 mph
